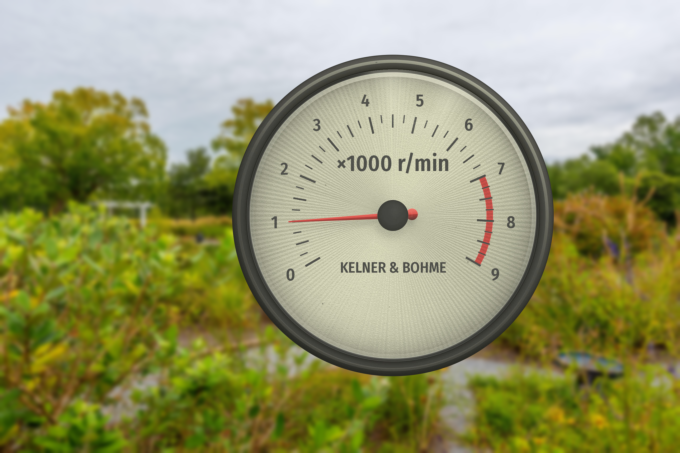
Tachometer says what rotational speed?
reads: 1000 rpm
